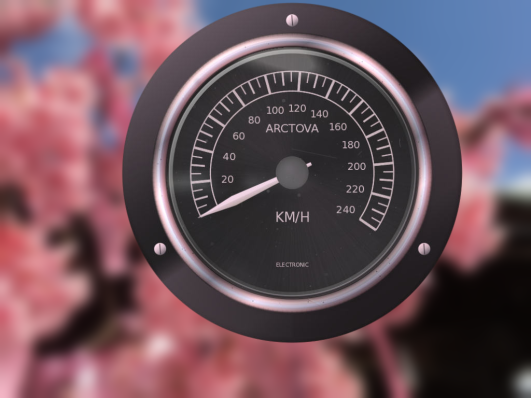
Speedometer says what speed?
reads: 0 km/h
